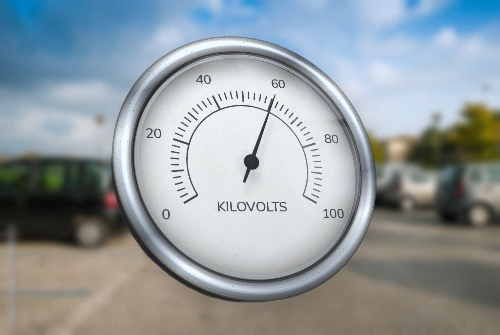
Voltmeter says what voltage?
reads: 60 kV
